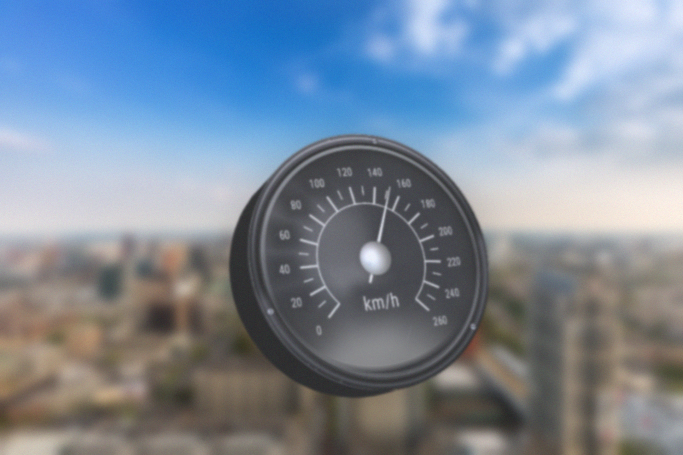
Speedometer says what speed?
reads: 150 km/h
